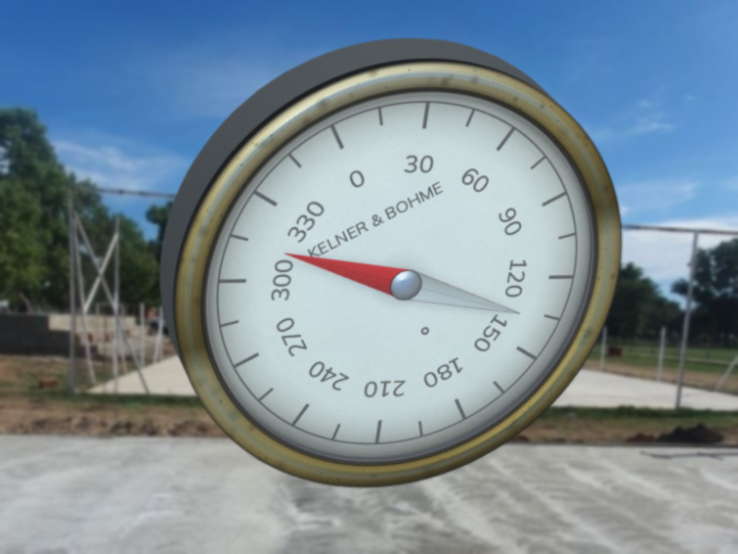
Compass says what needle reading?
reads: 315 °
